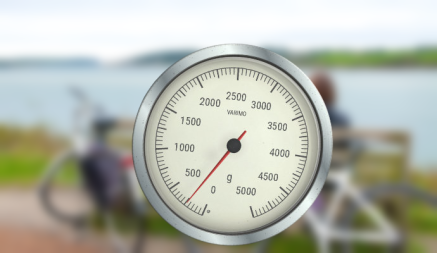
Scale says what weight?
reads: 250 g
